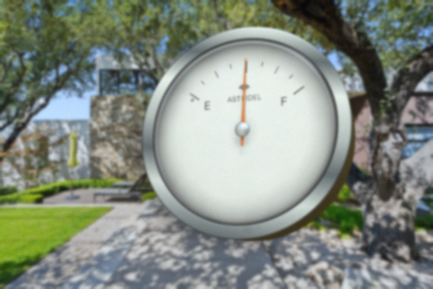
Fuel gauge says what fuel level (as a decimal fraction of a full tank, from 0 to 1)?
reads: 0.5
